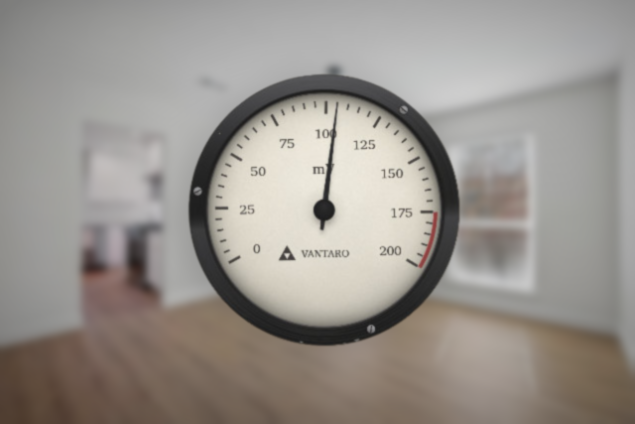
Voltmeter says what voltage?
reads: 105 mV
